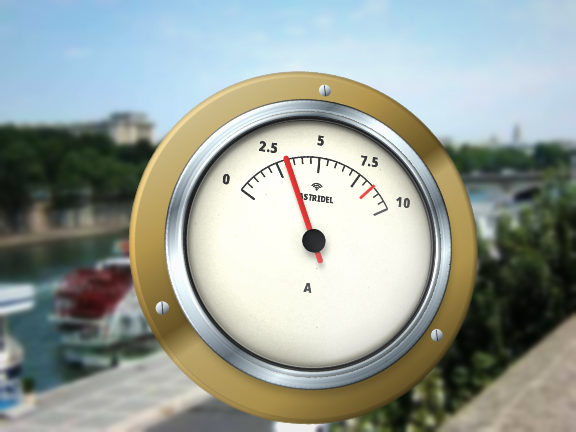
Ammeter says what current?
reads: 3 A
